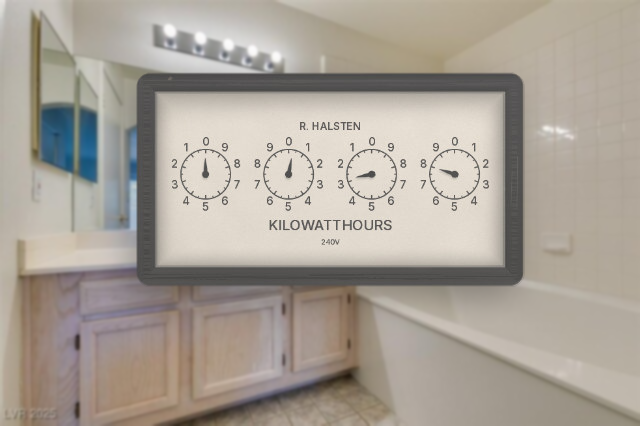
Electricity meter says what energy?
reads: 28 kWh
